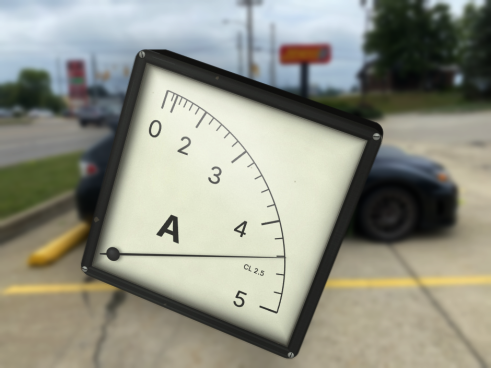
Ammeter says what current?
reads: 4.4 A
